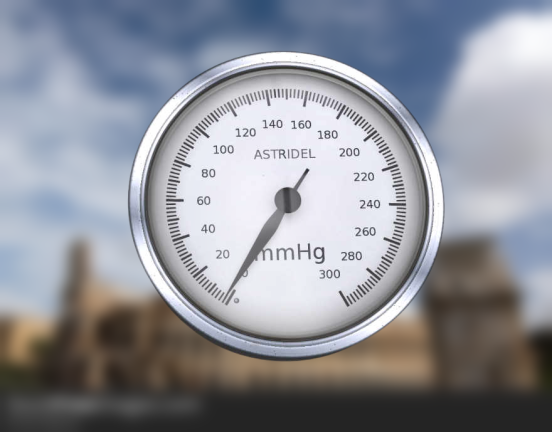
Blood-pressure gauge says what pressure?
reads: 2 mmHg
